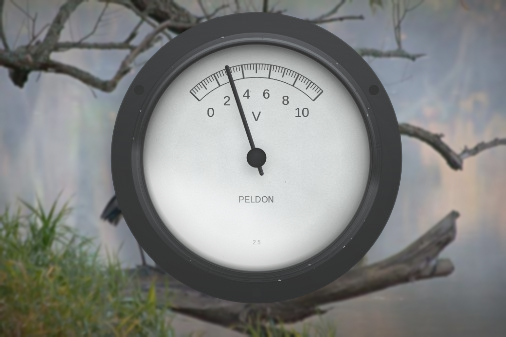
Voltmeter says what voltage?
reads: 3 V
